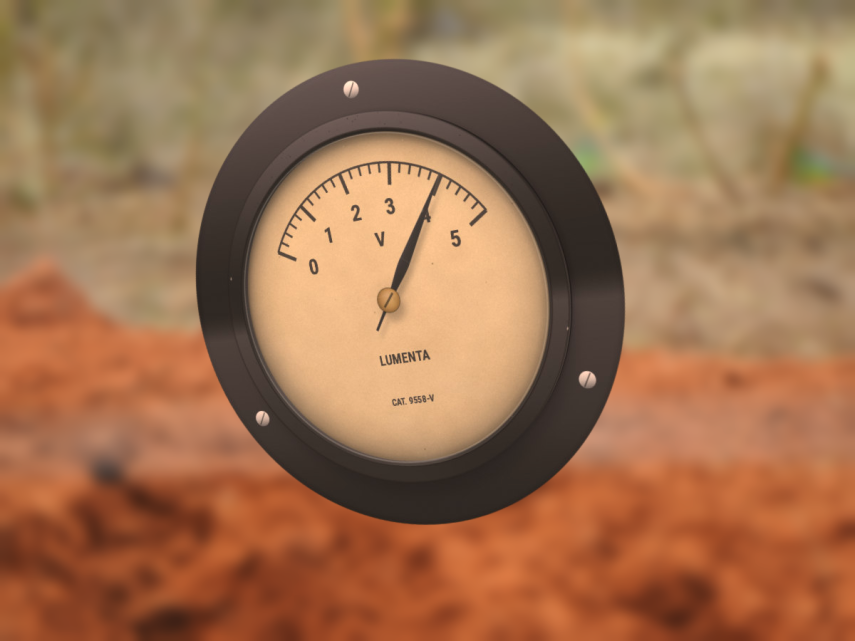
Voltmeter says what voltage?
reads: 4 V
